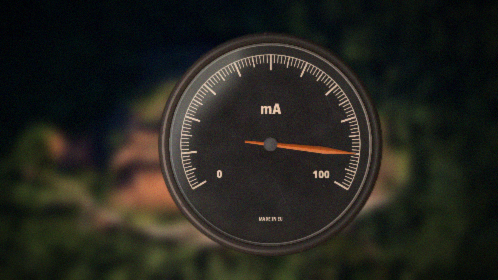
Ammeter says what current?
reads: 90 mA
